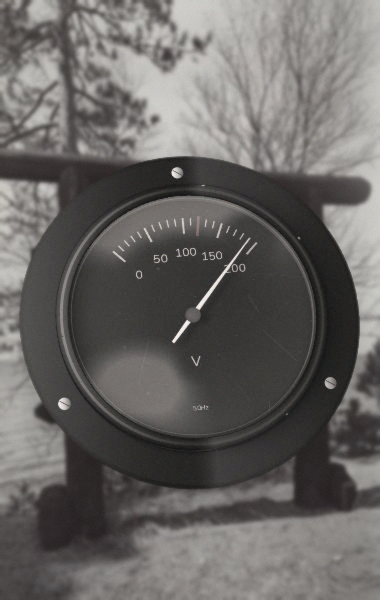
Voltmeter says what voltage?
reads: 190 V
